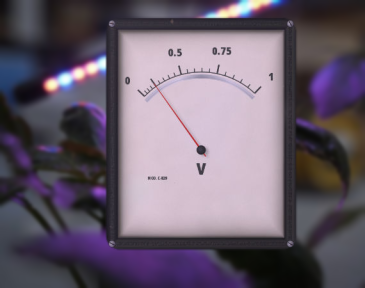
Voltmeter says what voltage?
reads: 0.25 V
